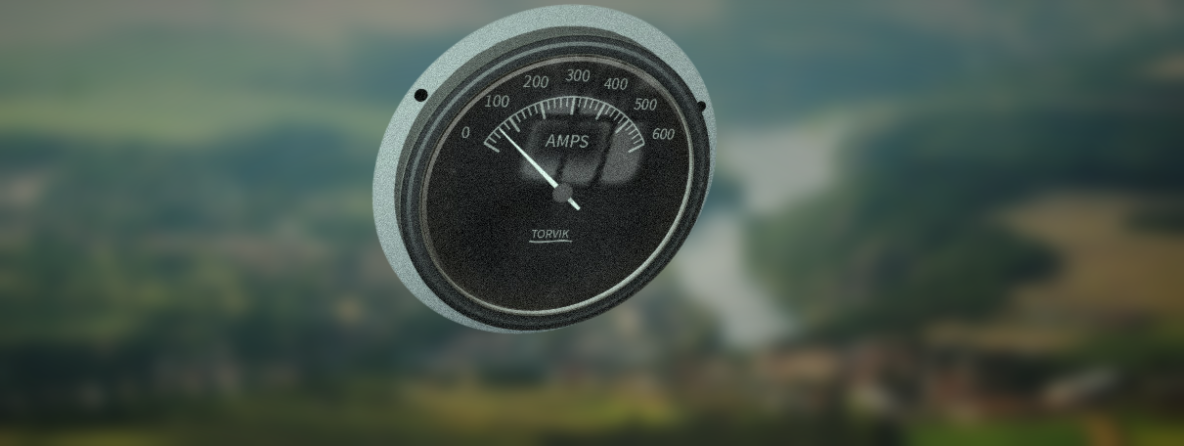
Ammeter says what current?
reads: 60 A
